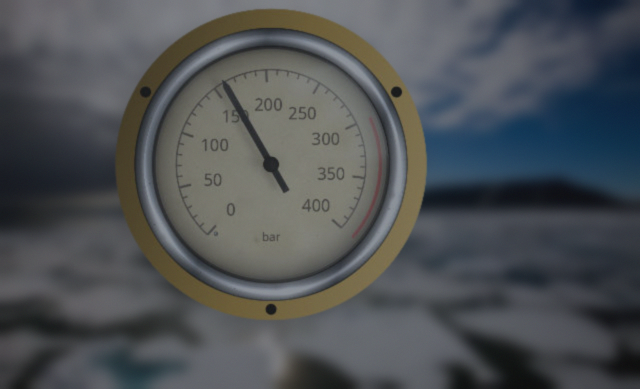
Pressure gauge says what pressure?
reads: 160 bar
